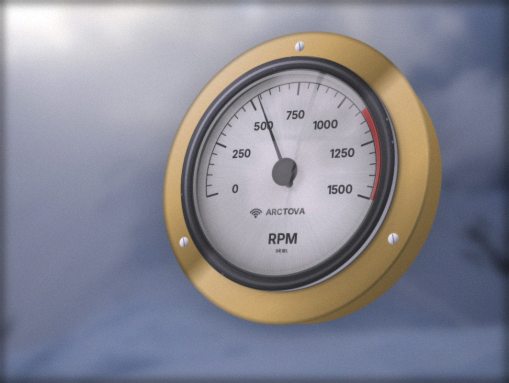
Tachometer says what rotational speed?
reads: 550 rpm
